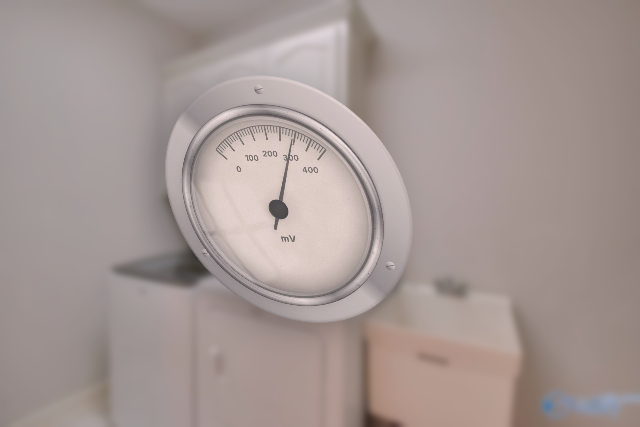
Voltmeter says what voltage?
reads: 300 mV
